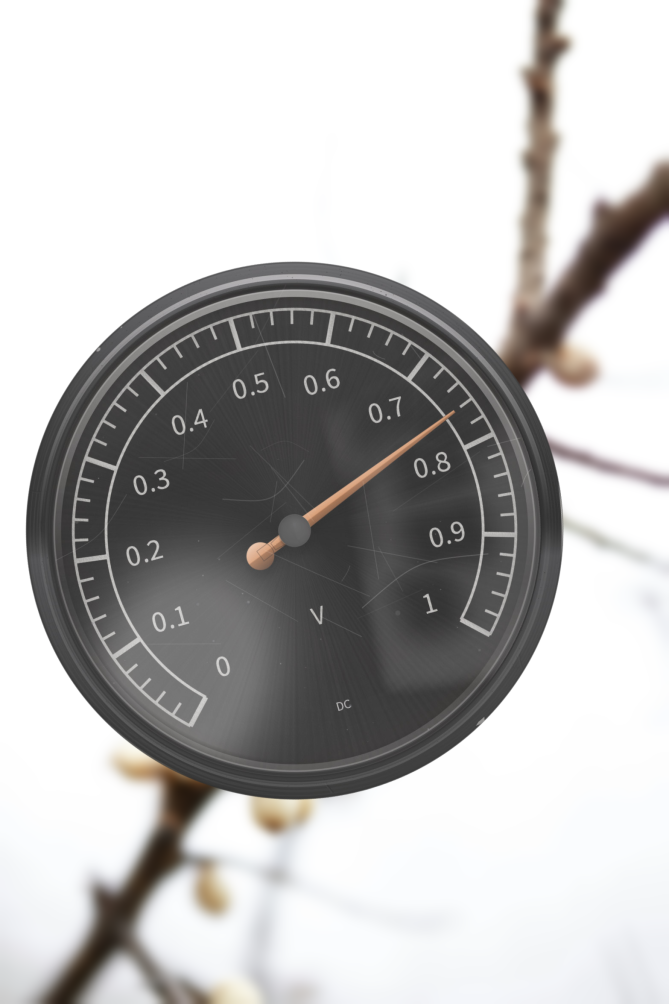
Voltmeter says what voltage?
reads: 0.76 V
